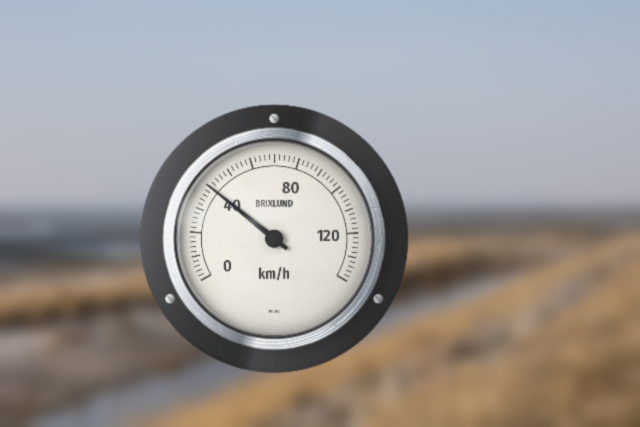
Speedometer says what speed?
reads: 40 km/h
